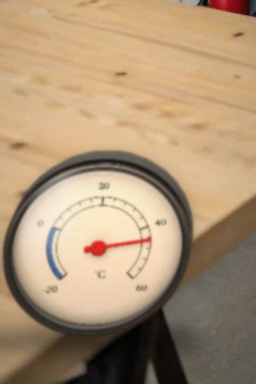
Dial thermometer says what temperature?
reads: 44 °C
